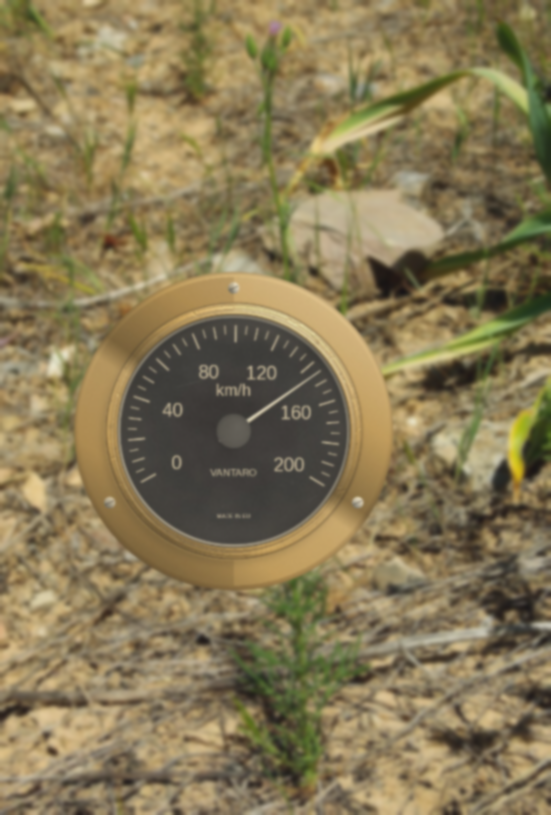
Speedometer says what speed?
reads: 145 km/h
